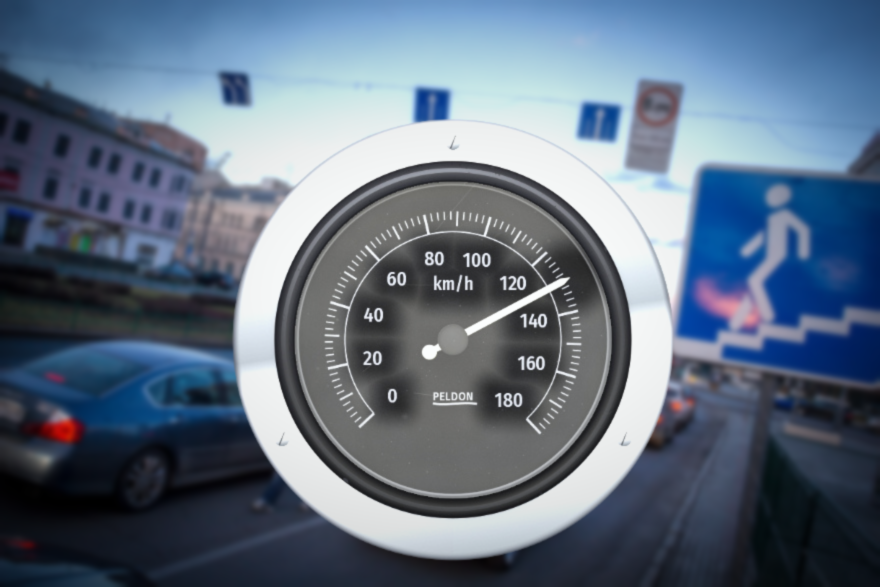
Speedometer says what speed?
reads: 130 km/h
